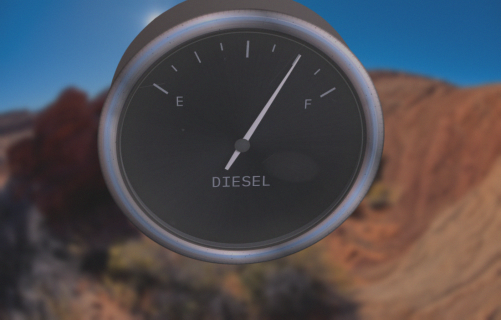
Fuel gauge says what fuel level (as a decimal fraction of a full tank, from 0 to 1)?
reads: 0.75
